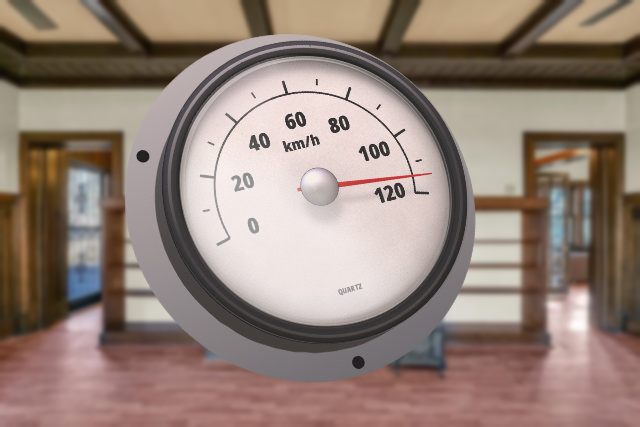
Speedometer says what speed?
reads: 115 km/h
